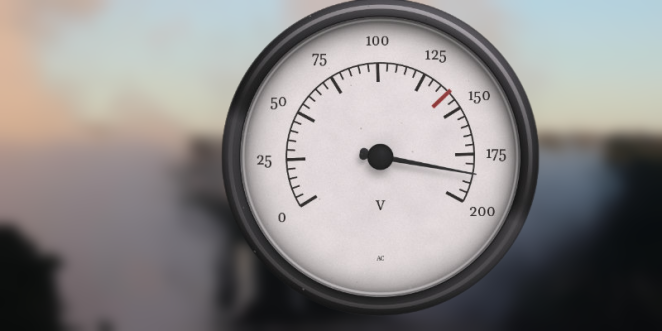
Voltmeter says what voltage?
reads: 185 V
